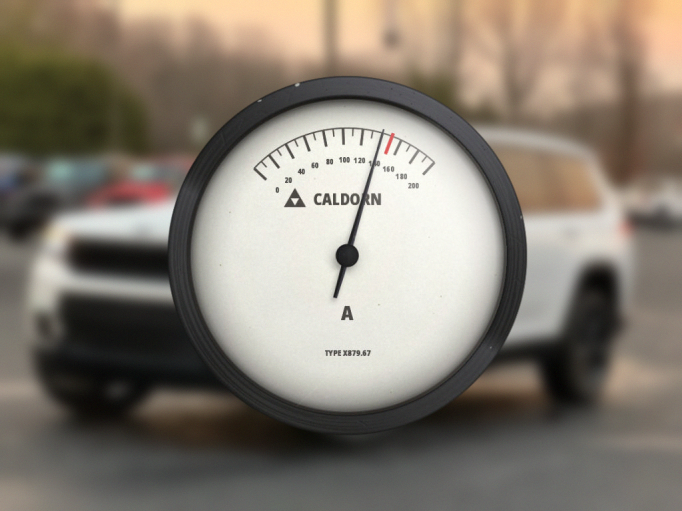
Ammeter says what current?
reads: 140 A
